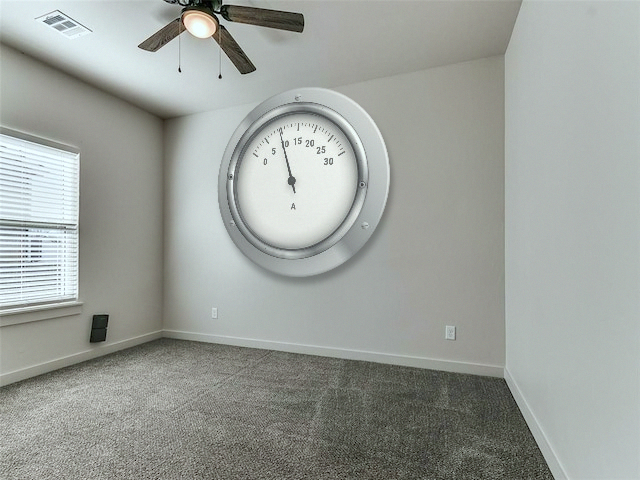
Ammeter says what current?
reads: 10 A
